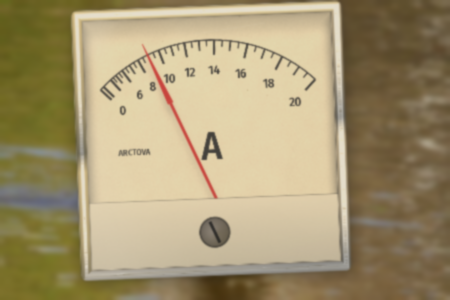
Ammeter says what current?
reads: 9 A
